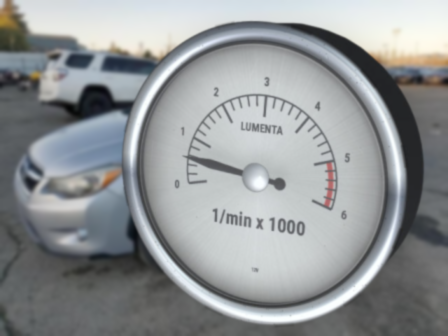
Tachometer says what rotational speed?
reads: 600 rpm
